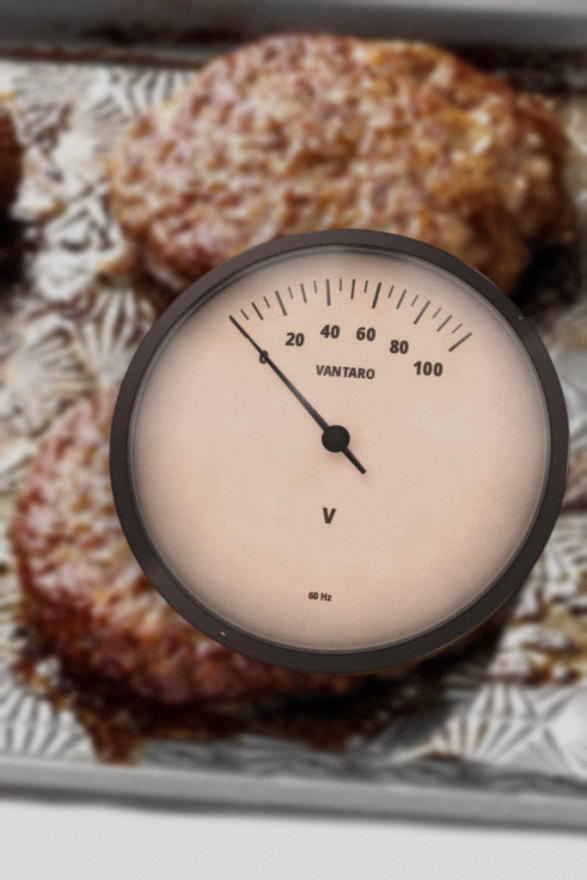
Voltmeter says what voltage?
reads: 0 V
